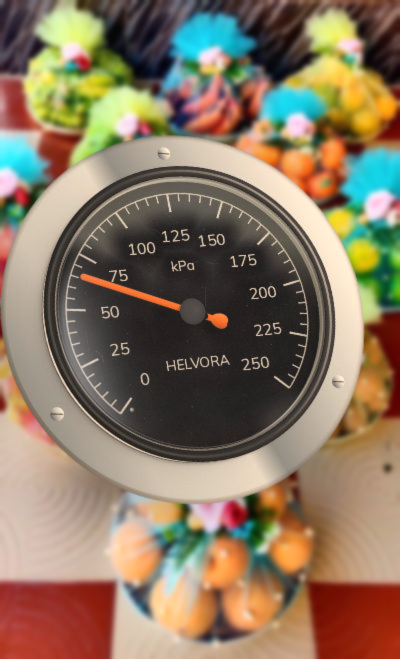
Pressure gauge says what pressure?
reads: 65 kPa
